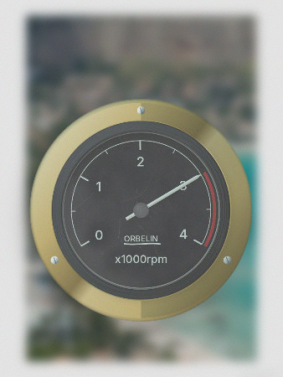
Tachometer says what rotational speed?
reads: 3000 rpm
